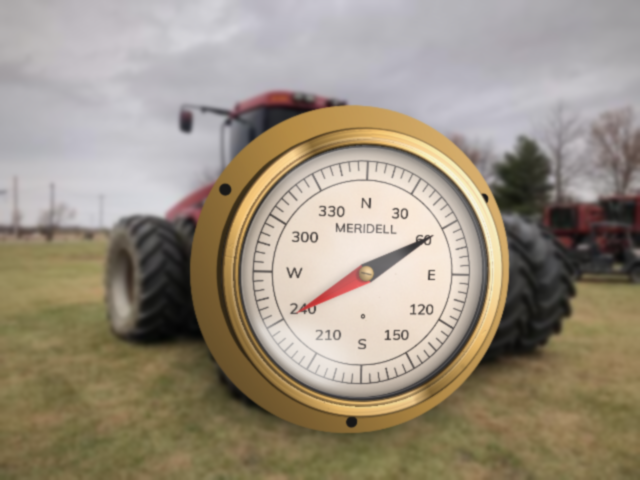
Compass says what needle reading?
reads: 240 °
